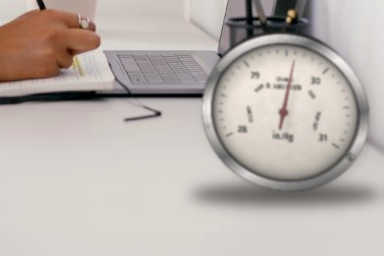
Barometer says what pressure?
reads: 29.6 inHg
